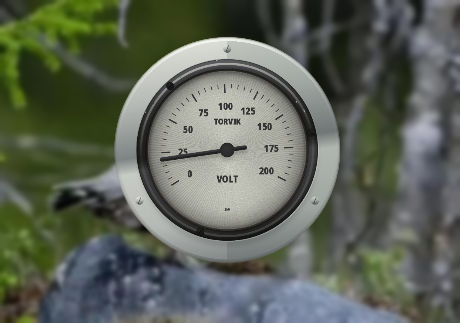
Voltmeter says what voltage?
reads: 20 V
